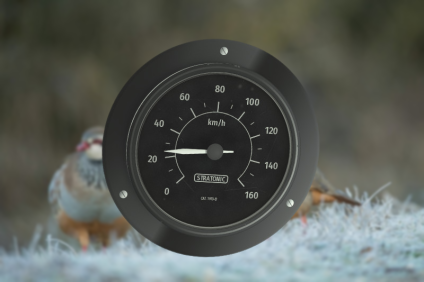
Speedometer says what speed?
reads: 25 km/h
